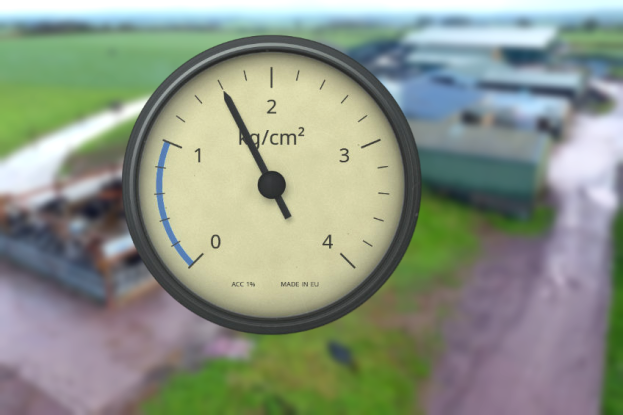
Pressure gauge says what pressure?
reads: 1.6 kg/cm²
